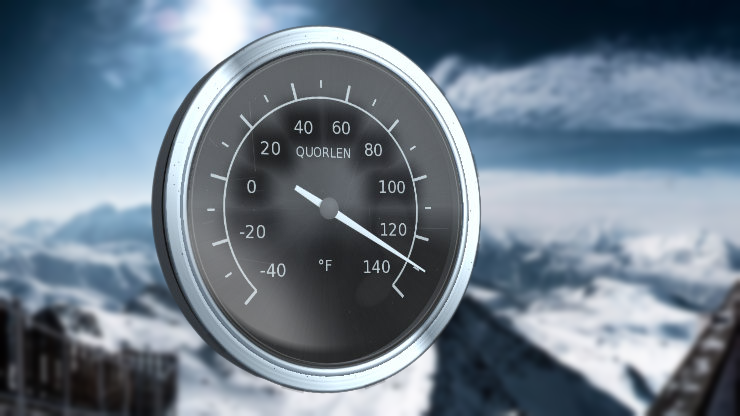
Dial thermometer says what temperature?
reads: 130 °F
